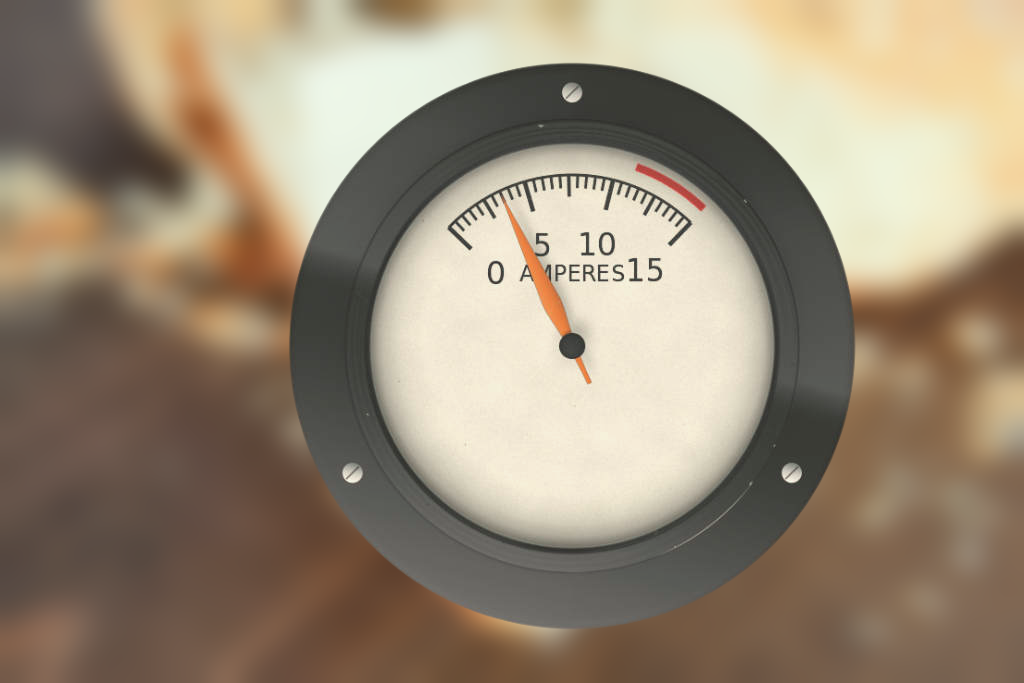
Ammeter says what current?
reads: 3.5 A
